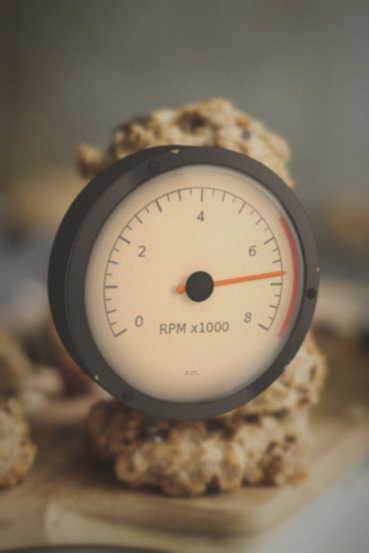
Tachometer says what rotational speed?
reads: 6750 rpm
